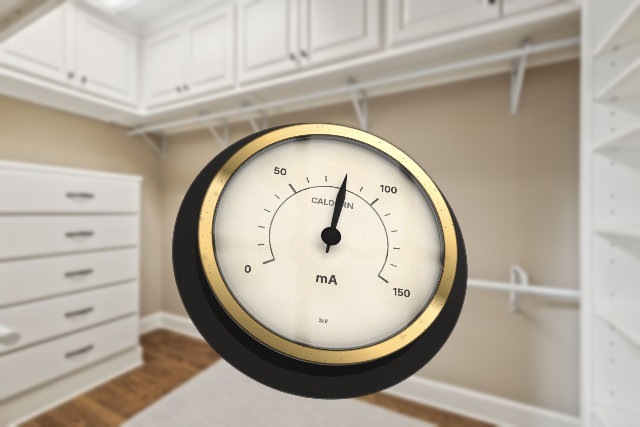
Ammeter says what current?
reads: 80 mA
